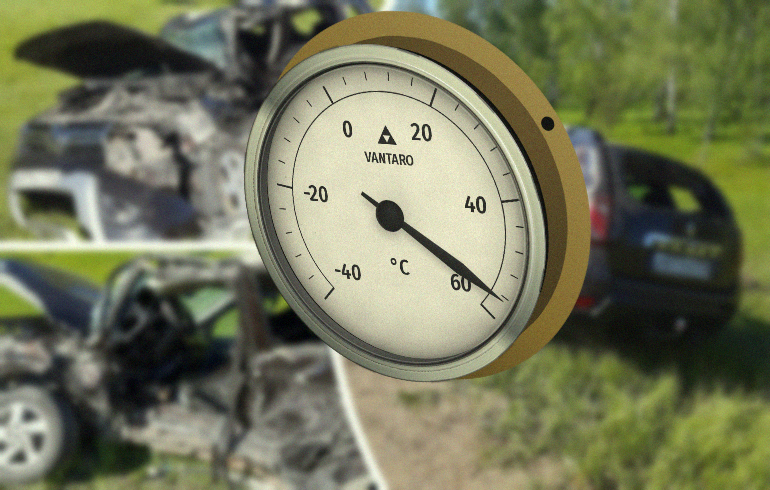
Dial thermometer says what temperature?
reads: 56 °C
